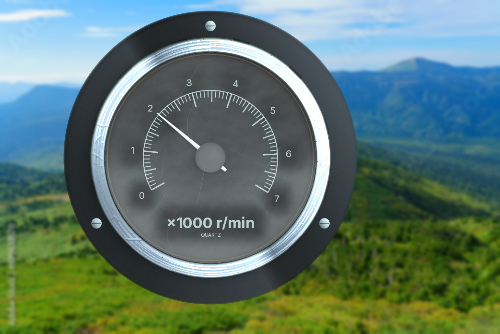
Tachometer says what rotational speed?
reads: 2000 rpm
